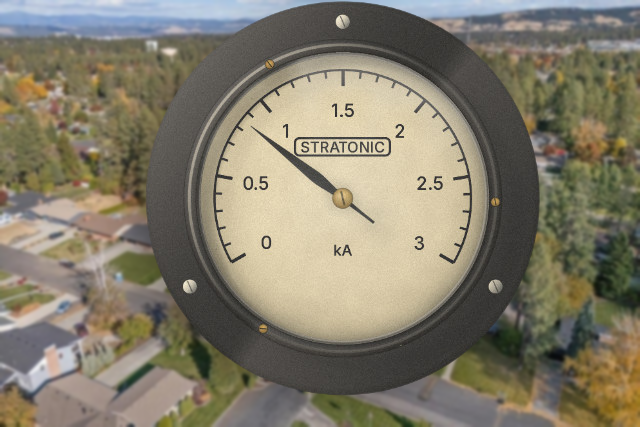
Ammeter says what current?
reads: 0.85 kA
